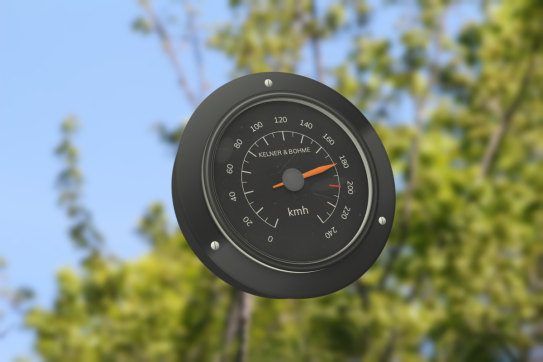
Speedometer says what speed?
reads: 180 km/h
